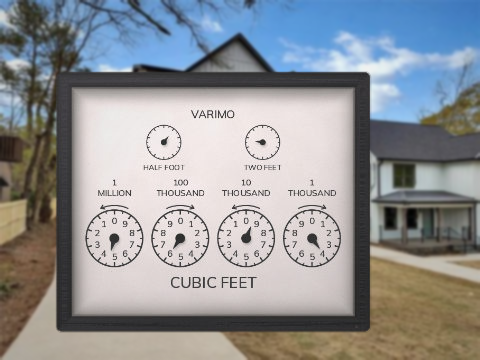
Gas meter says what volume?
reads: 459400 ft³
